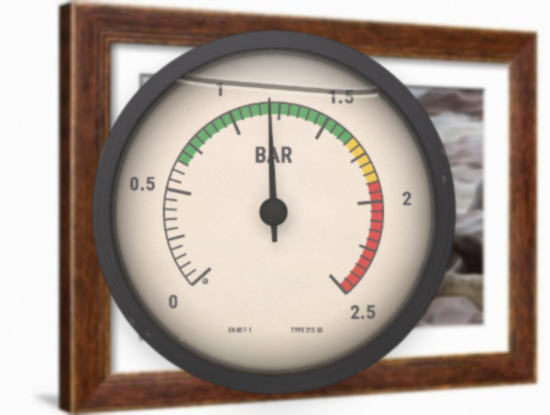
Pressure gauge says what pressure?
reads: 1.2 bar
